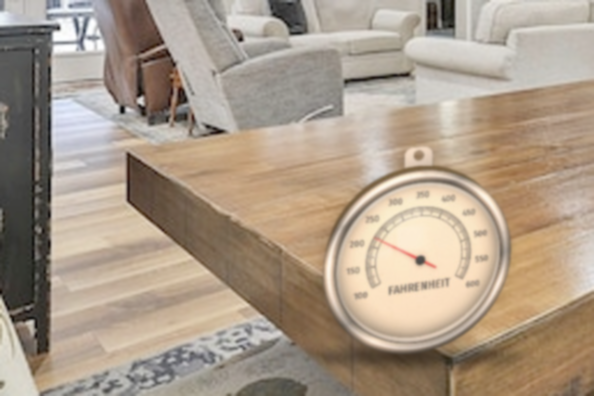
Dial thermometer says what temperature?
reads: 225 °F
